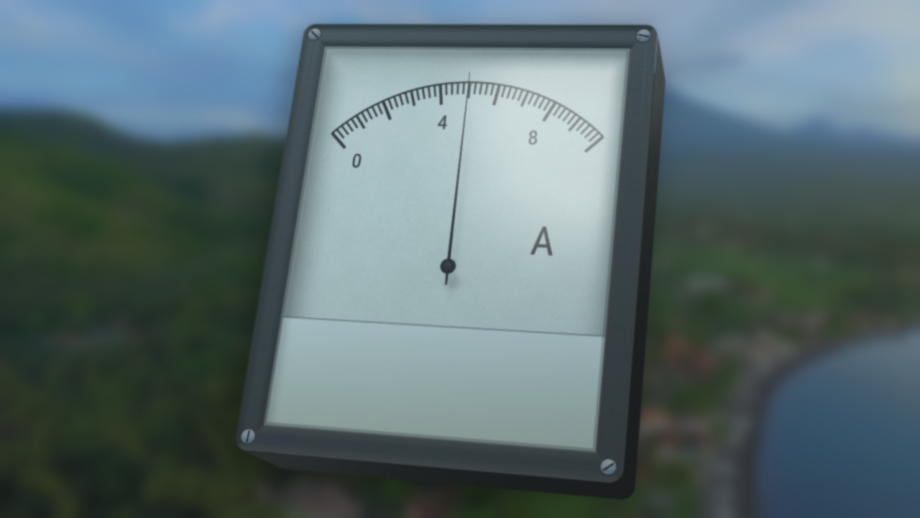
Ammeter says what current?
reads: 5 A
